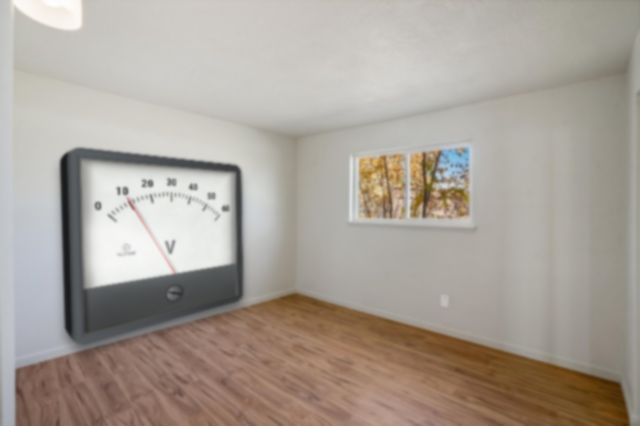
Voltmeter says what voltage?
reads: 10 V
